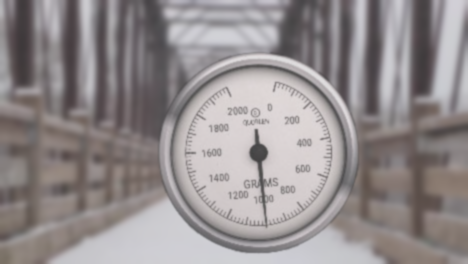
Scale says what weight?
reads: 1000 g
